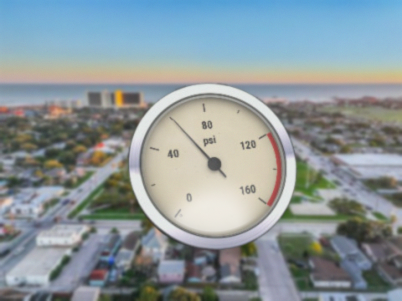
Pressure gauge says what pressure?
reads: 60 psi
